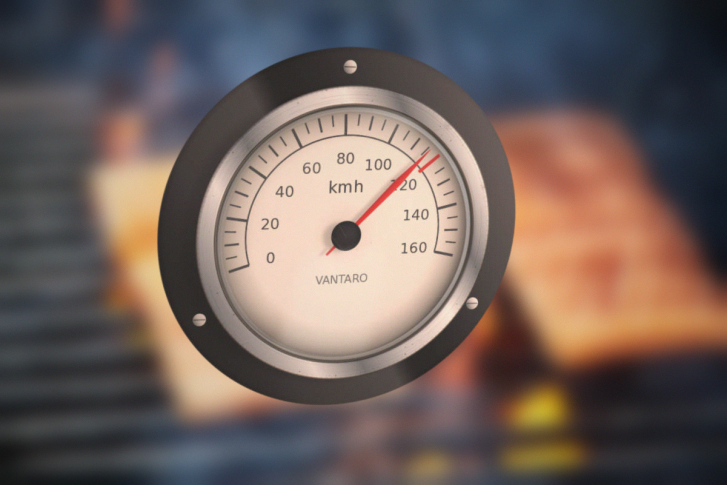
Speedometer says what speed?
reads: 115 km/h
